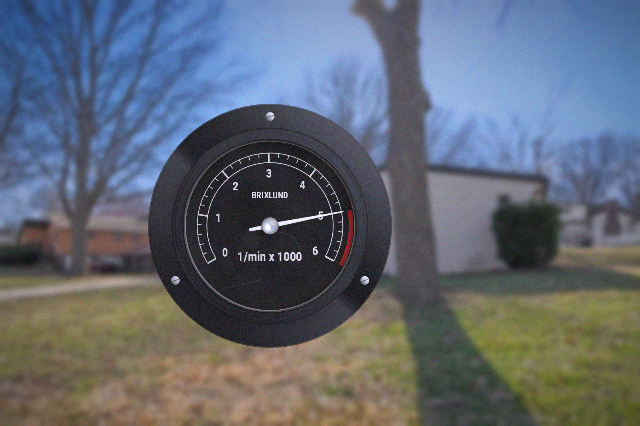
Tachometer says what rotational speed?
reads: 5000 rpm
